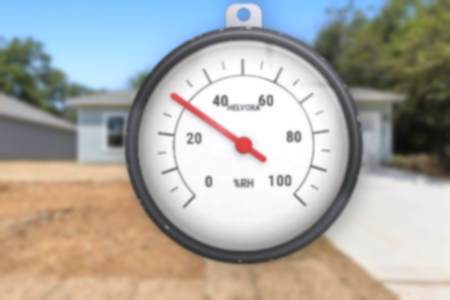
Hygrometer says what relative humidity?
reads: 30 %
